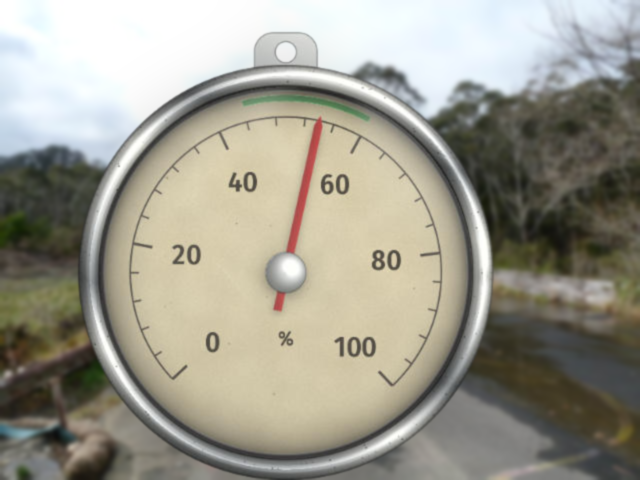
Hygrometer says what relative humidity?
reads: 54 %
